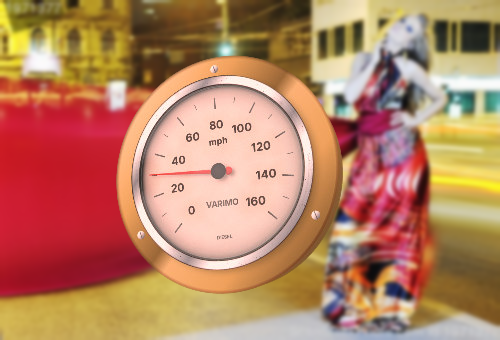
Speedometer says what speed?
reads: 30 mph
